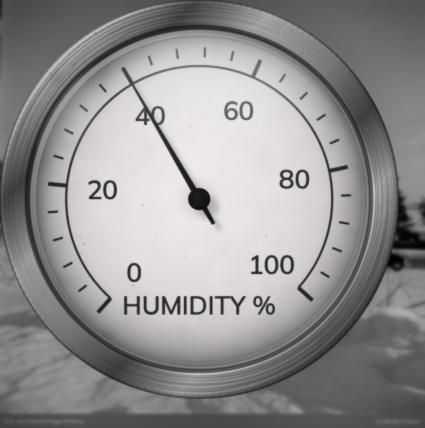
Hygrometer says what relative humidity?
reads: 40 %
